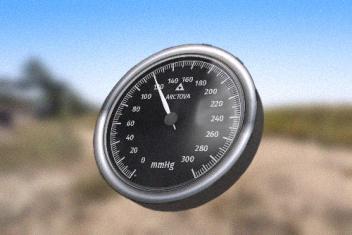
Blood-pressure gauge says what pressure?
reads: 120 mmHg
